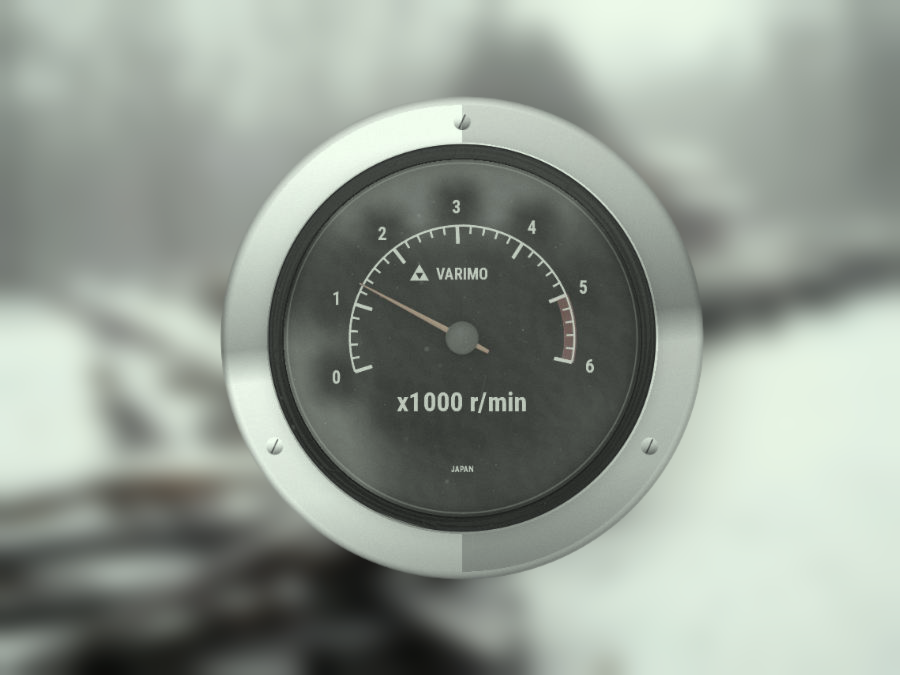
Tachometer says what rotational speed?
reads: 1300 rpm
